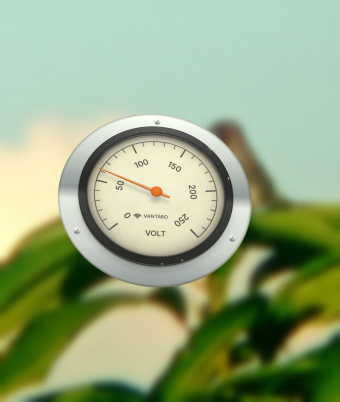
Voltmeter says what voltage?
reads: 60 V
